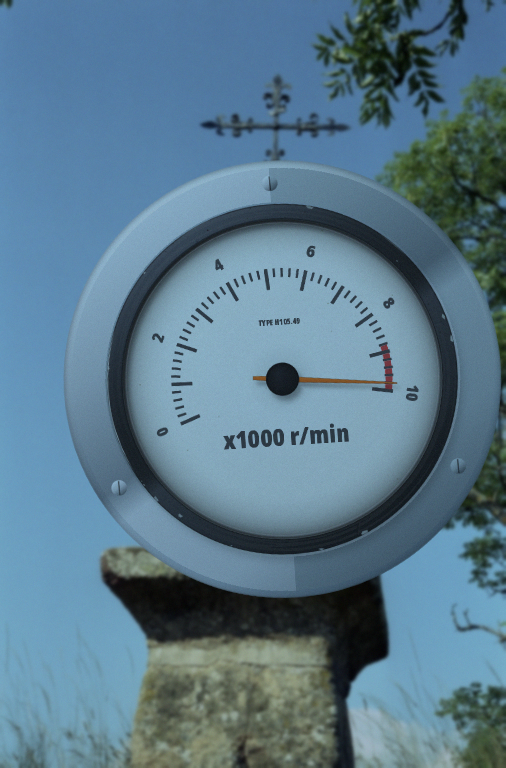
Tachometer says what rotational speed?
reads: 9800 rpm
